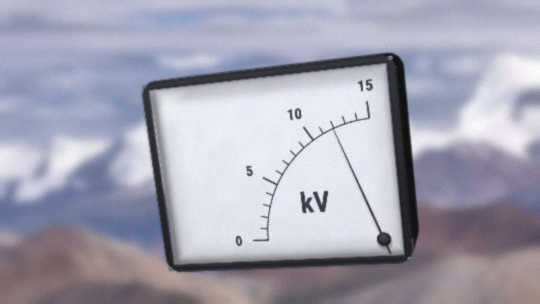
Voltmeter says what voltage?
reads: 12 kV
